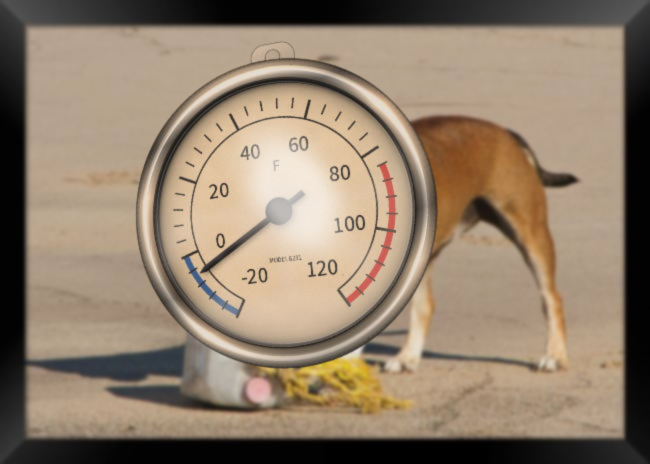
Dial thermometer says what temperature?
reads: -6 °F
